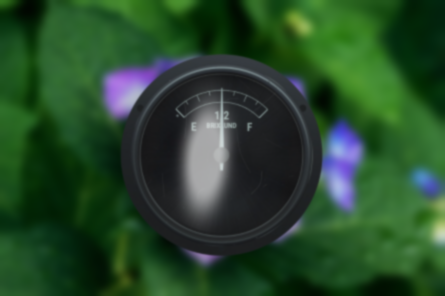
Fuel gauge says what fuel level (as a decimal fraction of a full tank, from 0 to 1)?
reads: 0.5
